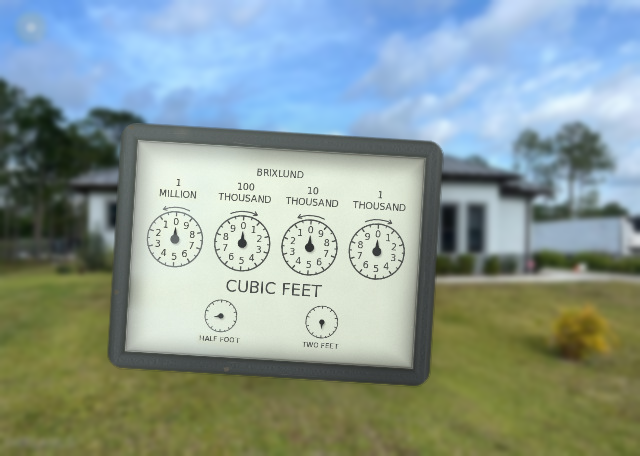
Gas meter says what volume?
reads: 0 ft³
